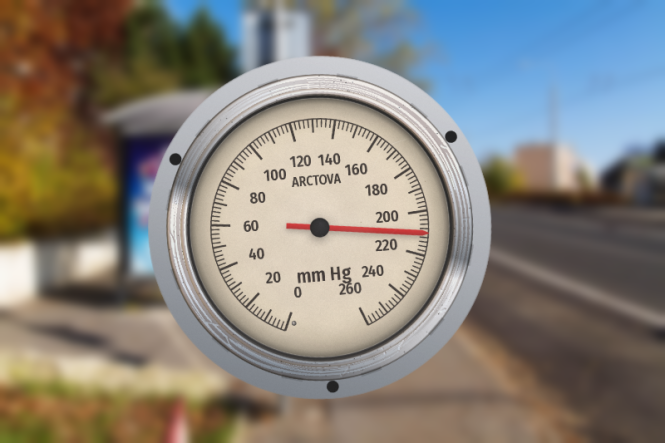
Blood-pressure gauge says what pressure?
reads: 210 mmHg
